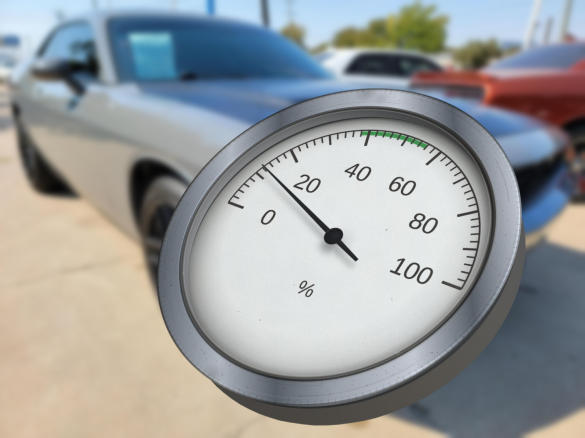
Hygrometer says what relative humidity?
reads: 12 %
